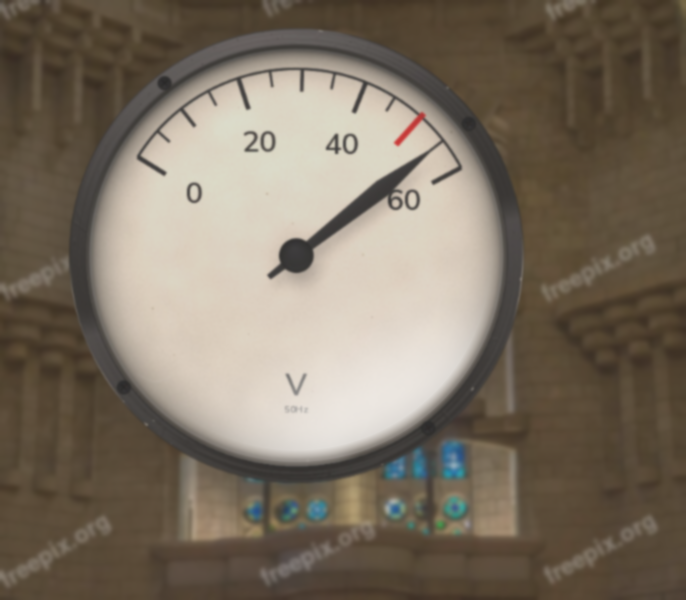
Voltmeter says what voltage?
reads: 55 V
